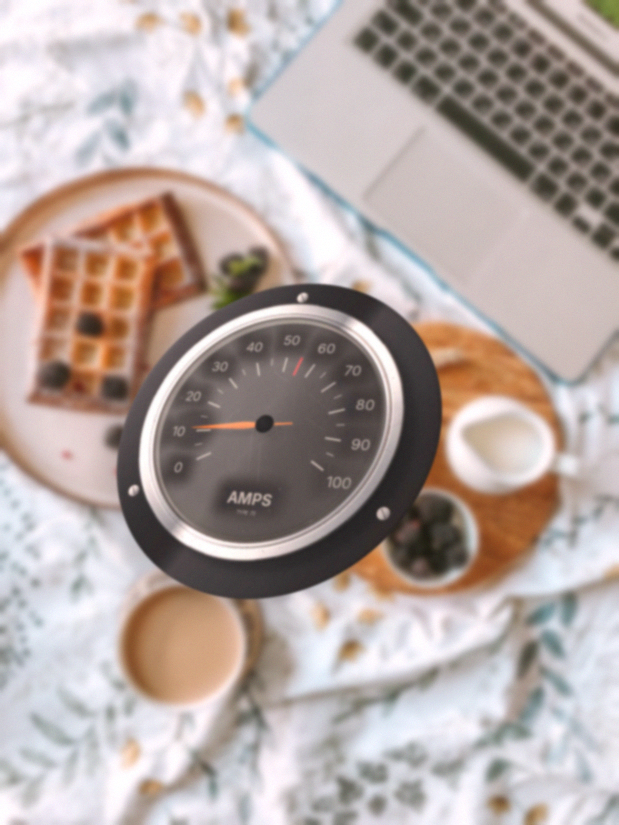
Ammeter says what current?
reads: 10 A
